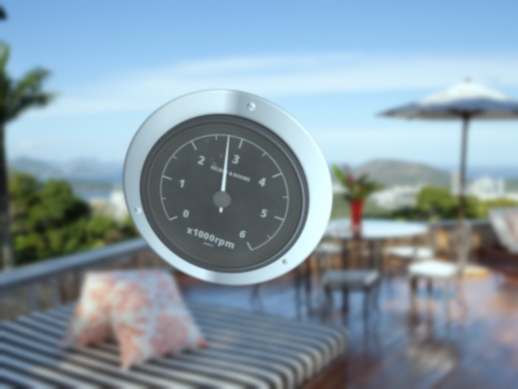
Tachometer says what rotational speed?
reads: 2750 rpm
